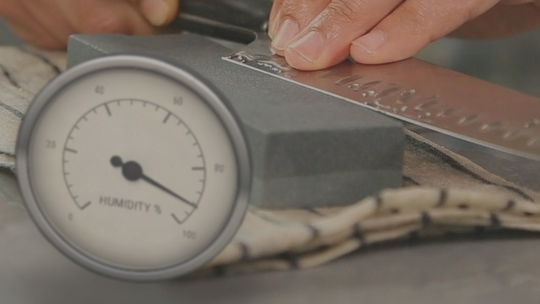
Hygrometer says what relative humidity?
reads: 92 %
